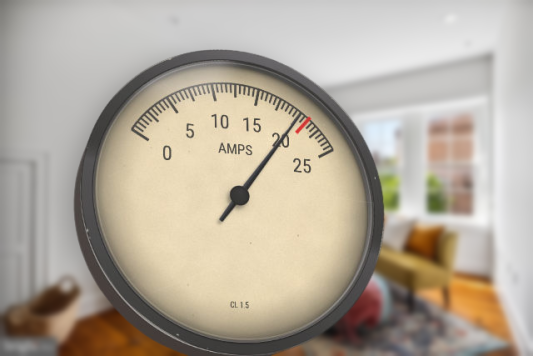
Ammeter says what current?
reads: 20 A
